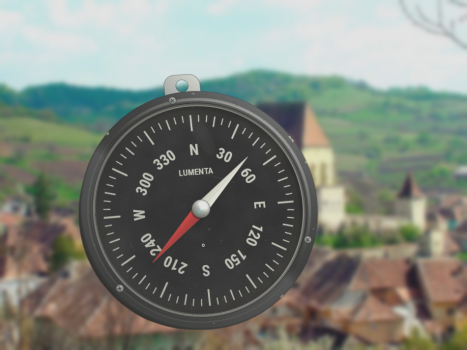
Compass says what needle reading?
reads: 227.5 °
